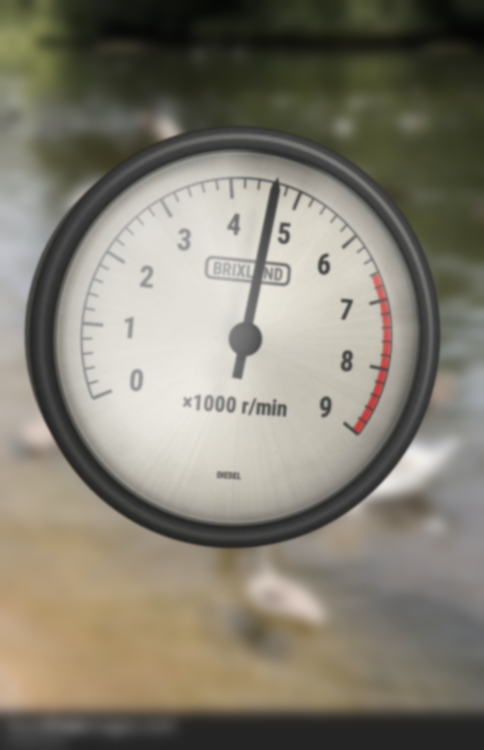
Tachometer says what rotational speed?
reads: 4600 rpm
